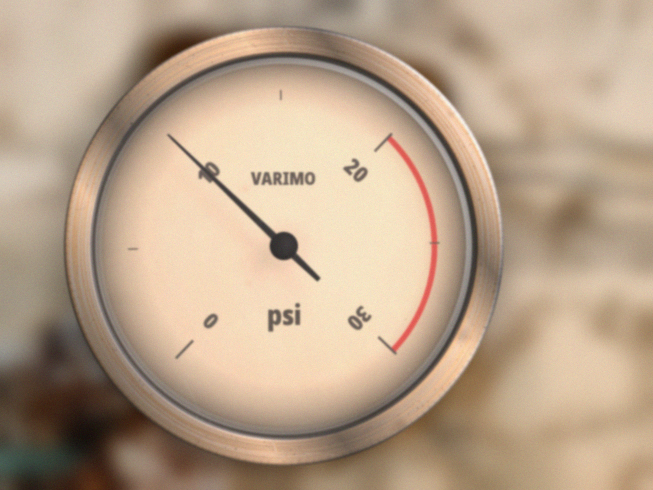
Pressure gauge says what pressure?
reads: 10 psi
